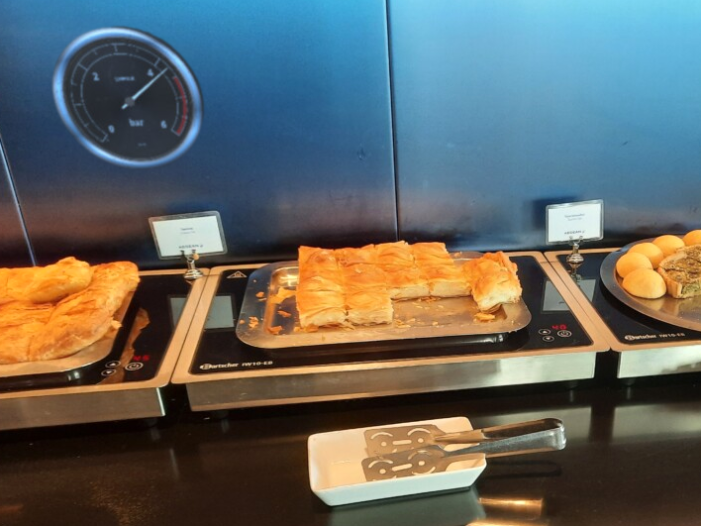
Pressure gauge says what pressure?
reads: 4.25 bar
